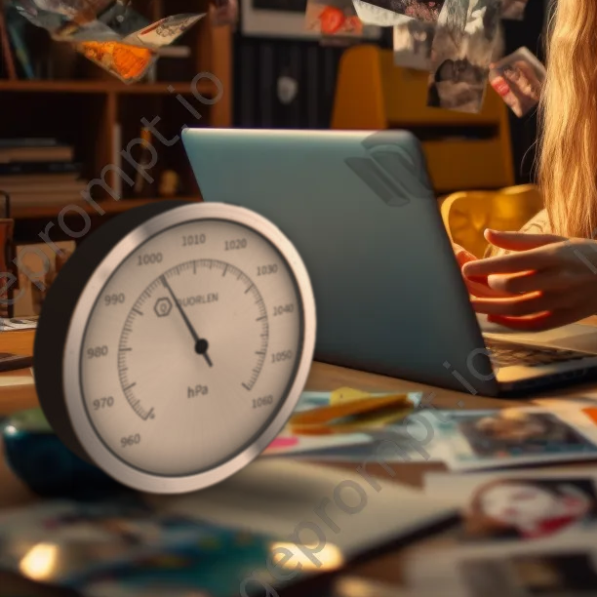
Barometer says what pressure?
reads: 1000 hPa
